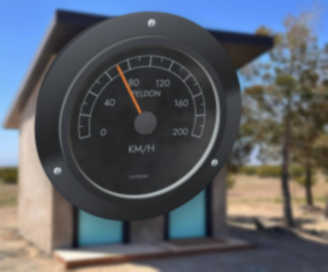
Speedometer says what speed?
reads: 70 km/h
